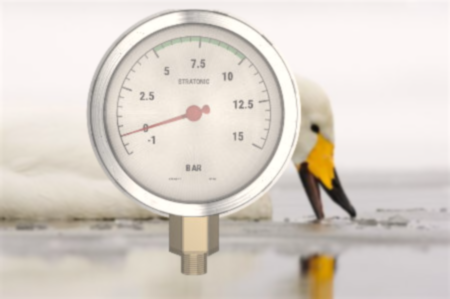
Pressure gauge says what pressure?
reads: 0 bar
